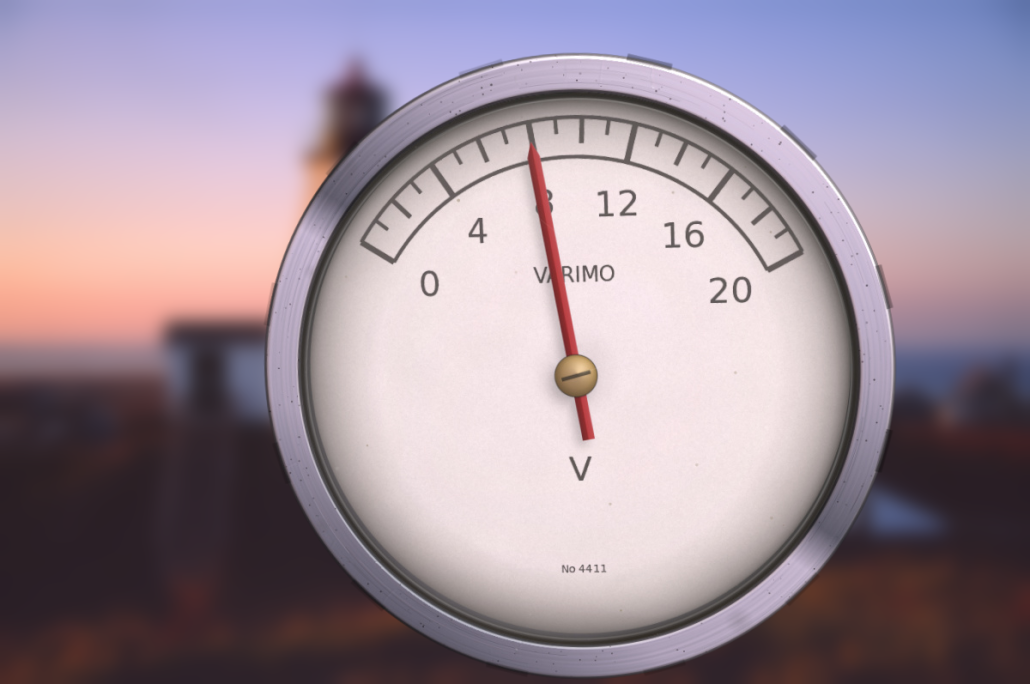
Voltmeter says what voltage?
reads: 8 V
